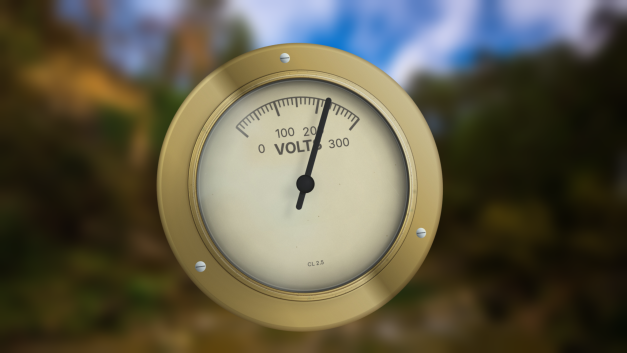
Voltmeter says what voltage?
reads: 220 V
